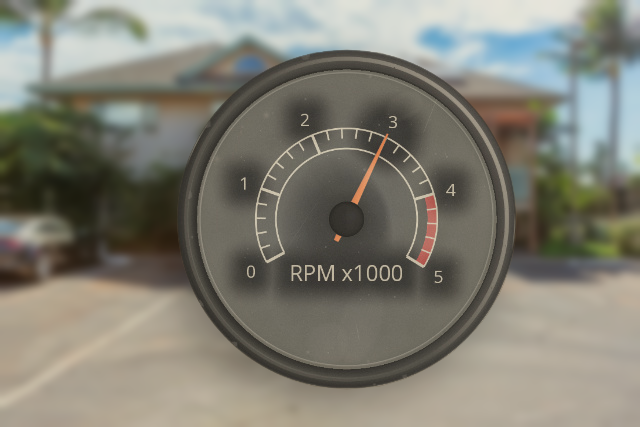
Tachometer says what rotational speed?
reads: 3000 rpm
